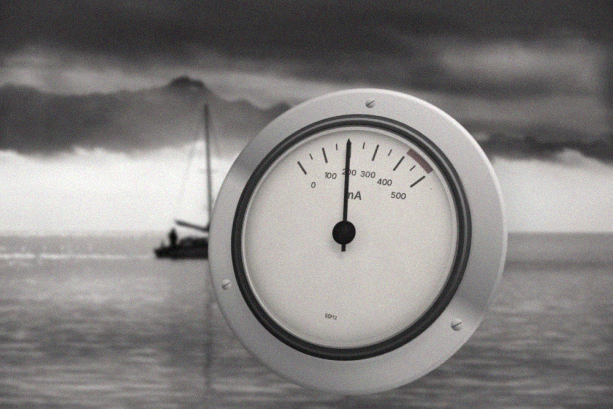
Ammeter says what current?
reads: 200 mA
